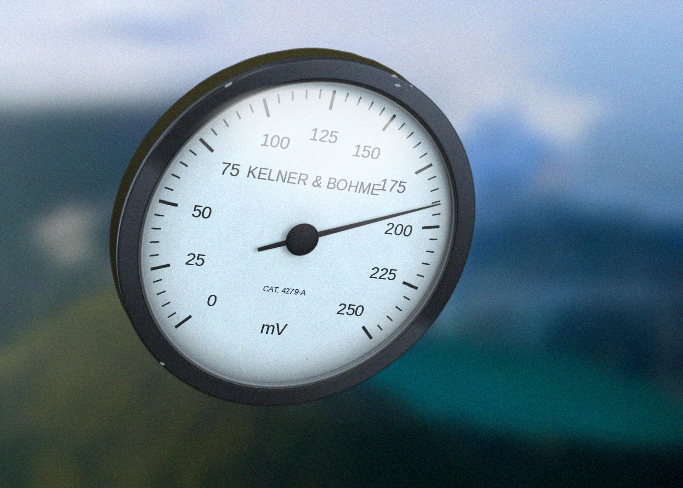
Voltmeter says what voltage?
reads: 190 mV
